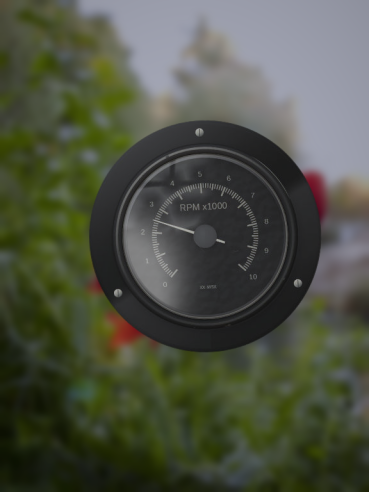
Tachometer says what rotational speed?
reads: 2500 rpm
